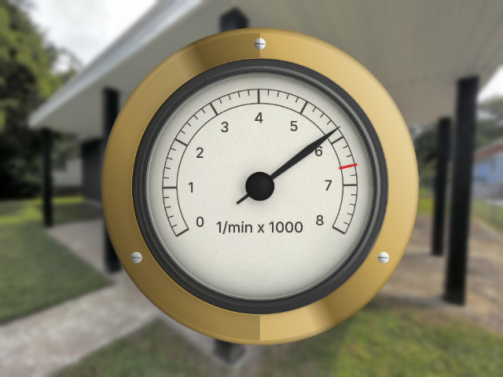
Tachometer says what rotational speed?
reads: 5800 rpm
